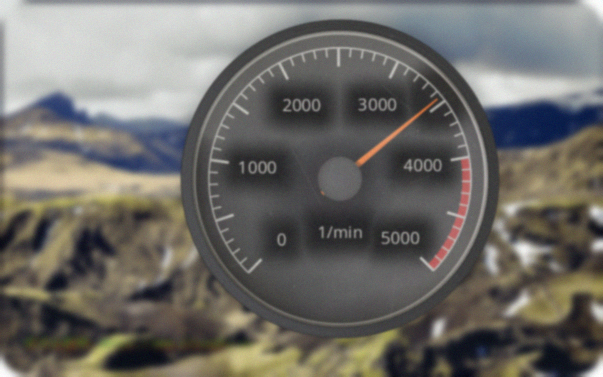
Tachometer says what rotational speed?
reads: 3450 rpm
